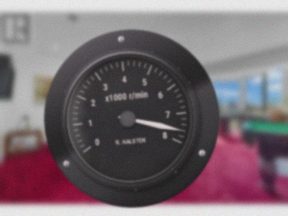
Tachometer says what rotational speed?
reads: 7600 rpm
